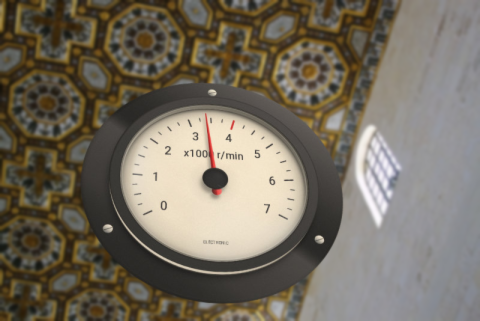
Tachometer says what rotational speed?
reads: 3375 rpm
